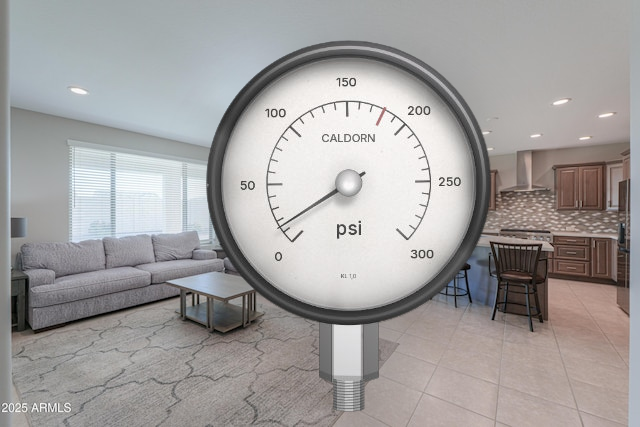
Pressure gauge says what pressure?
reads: 15 psi
